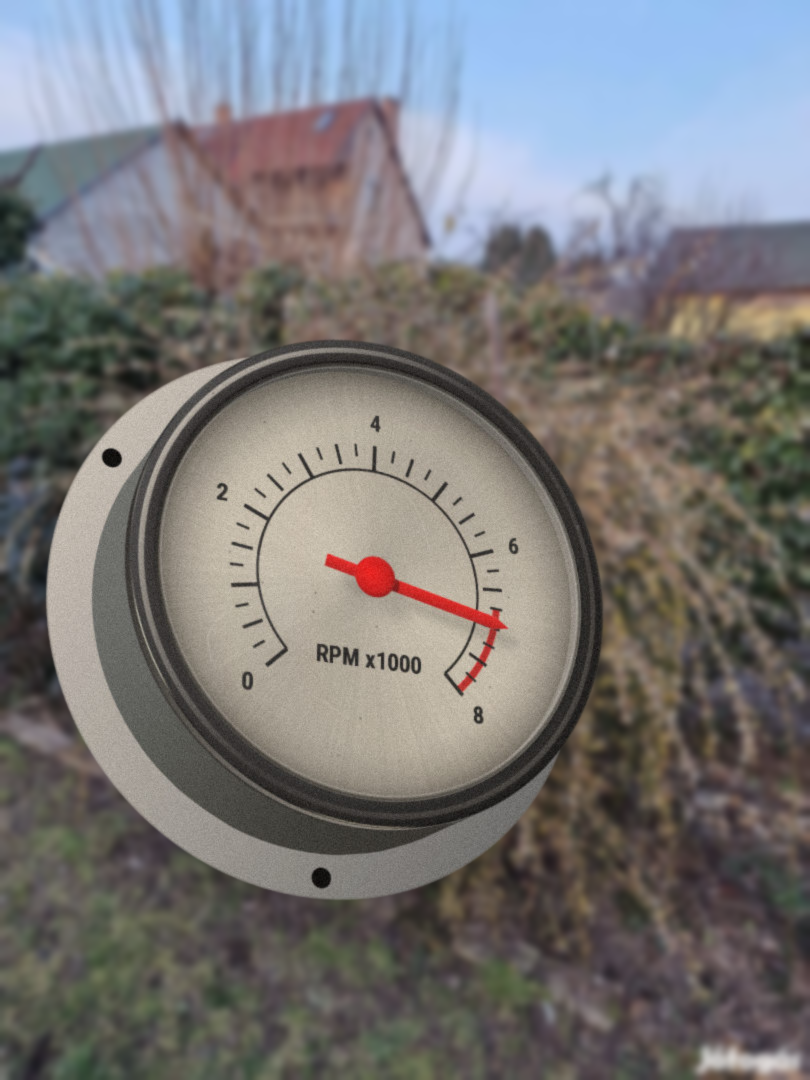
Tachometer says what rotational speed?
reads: 7000 rpm
